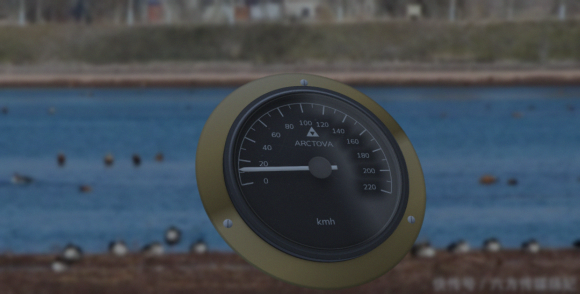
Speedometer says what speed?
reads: 10 km/h
